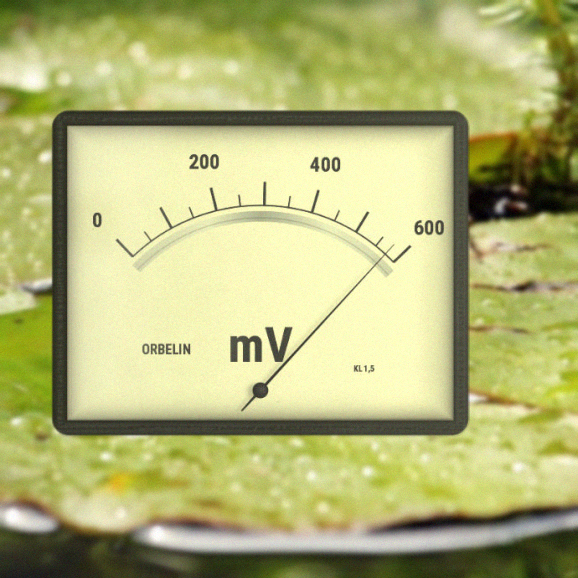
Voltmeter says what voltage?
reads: 575 mV
